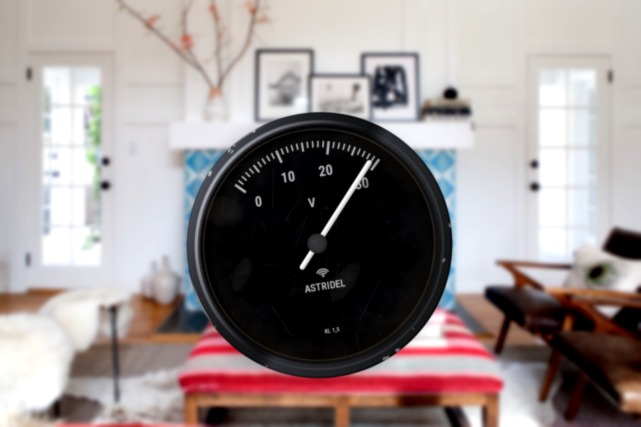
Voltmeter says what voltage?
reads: 29 V
